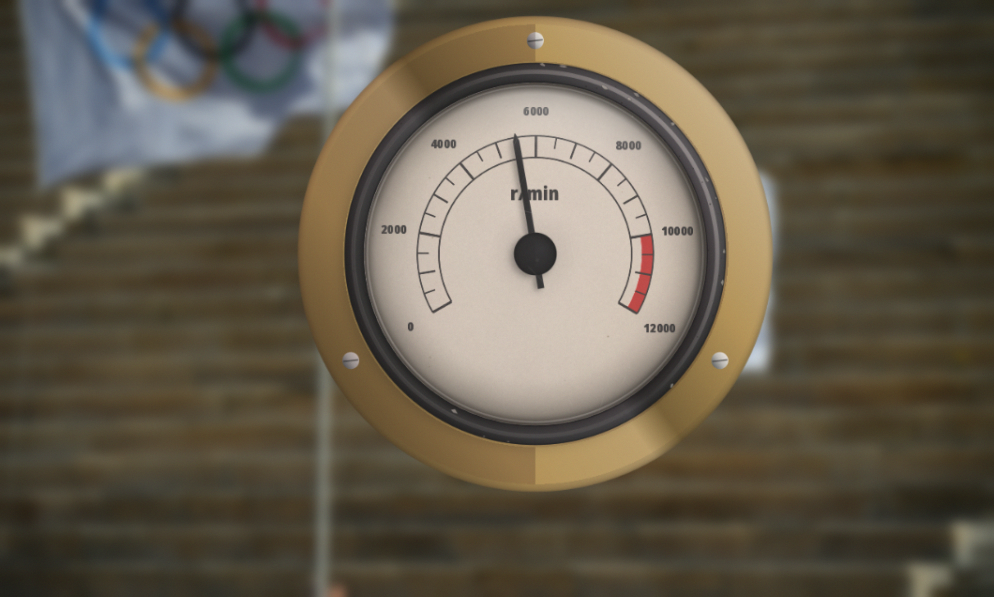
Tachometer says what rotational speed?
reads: 5500 rpm
